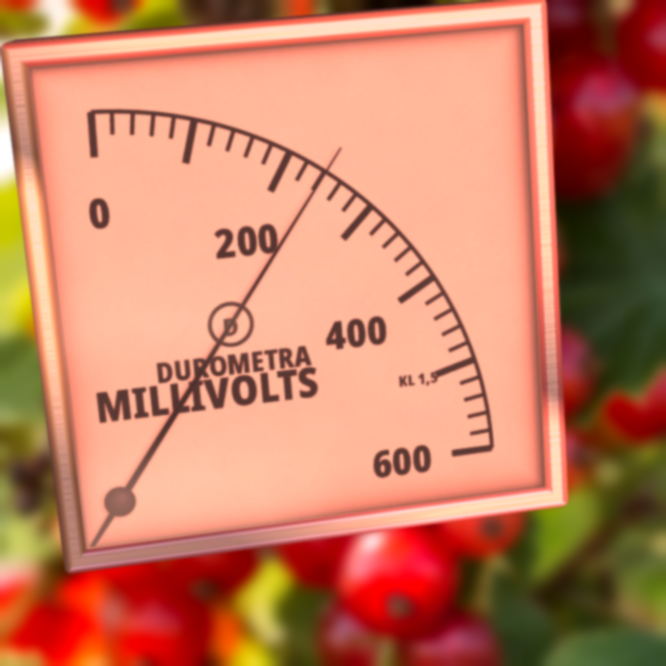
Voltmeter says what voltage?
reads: 240 mV
